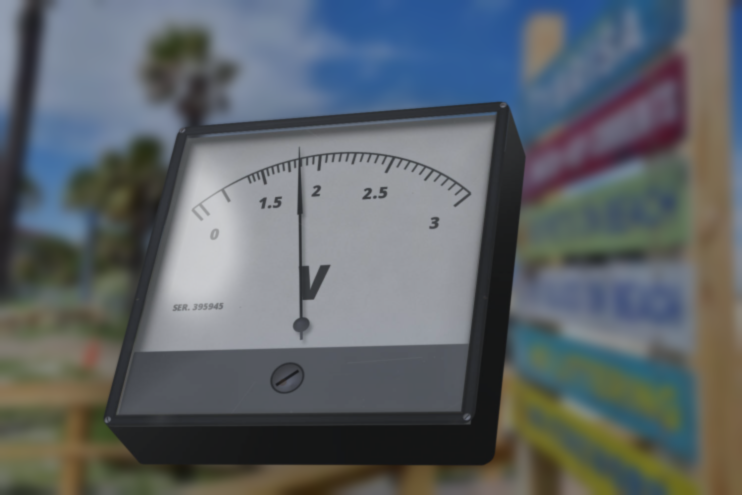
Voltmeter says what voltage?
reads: 1.85 V
